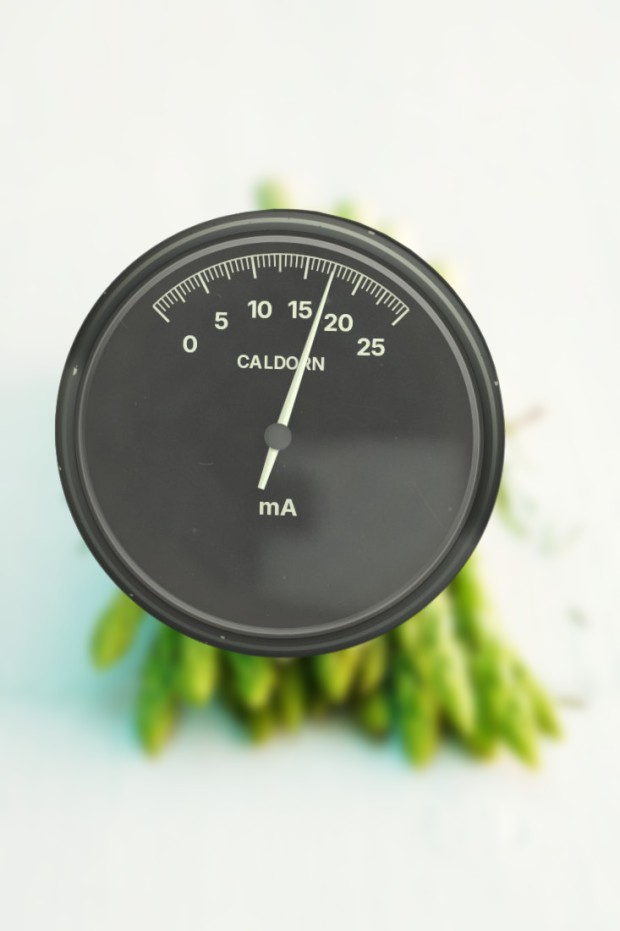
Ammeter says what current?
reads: 17.5 mA
